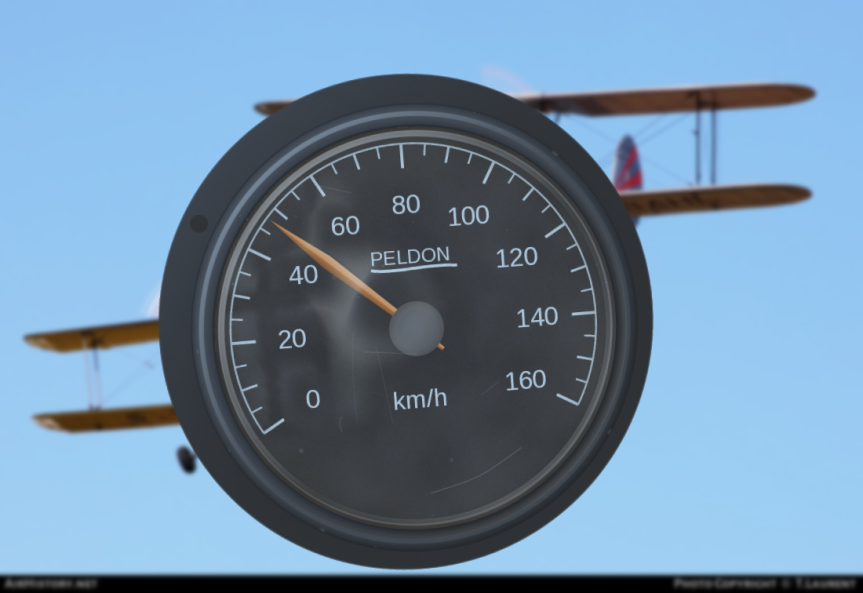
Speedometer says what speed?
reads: 47.5 km/h
